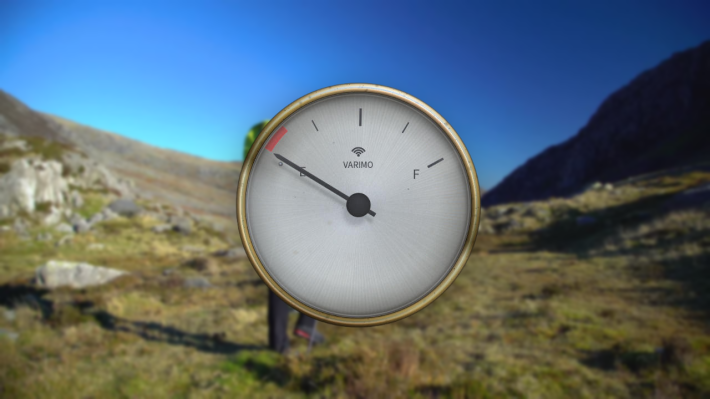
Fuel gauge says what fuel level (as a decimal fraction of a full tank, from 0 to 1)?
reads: 0
